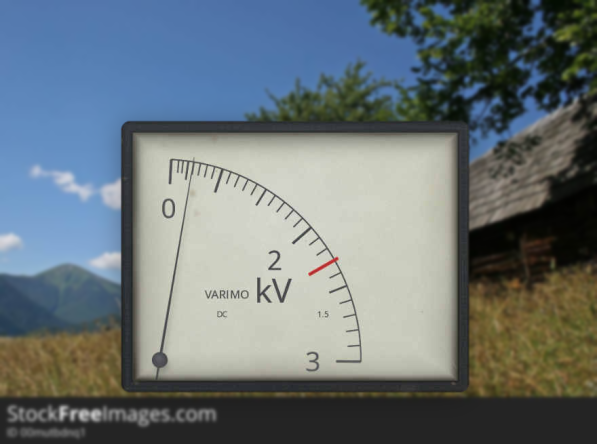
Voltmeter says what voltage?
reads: 0.6 kV
